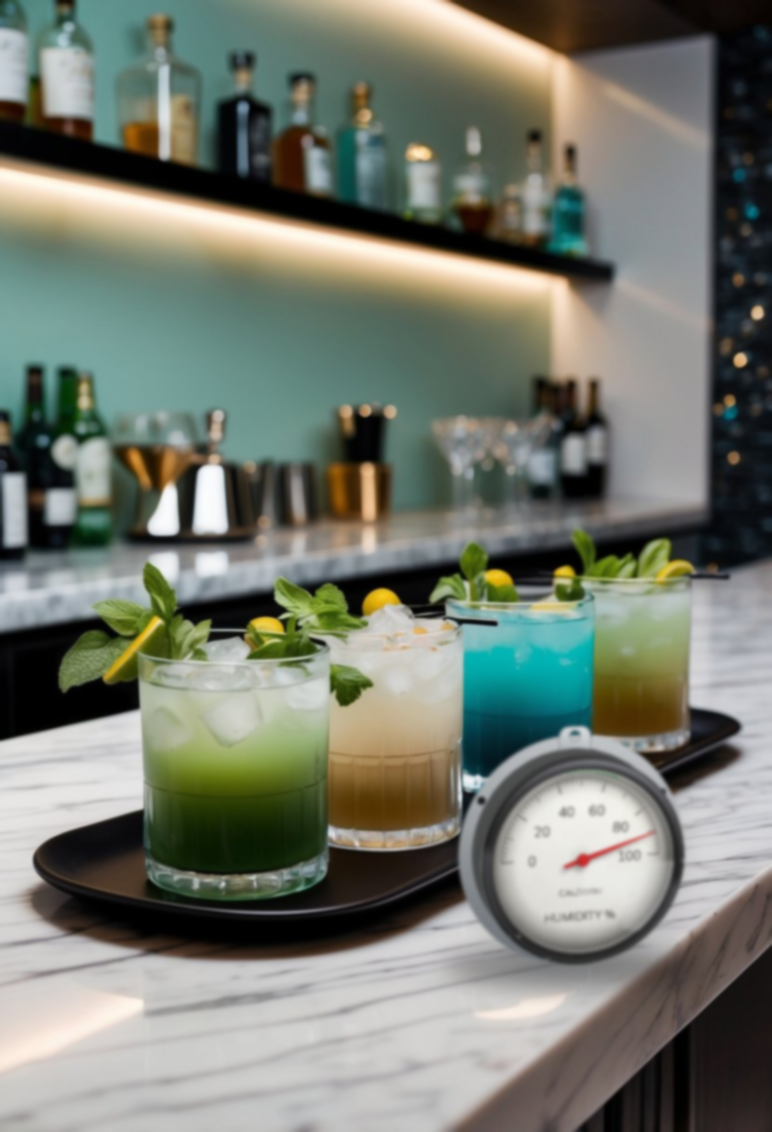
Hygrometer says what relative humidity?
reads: 90 %
